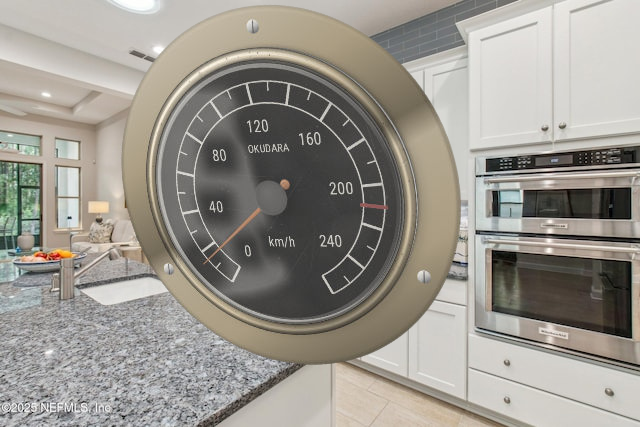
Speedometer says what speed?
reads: 15 km/h
